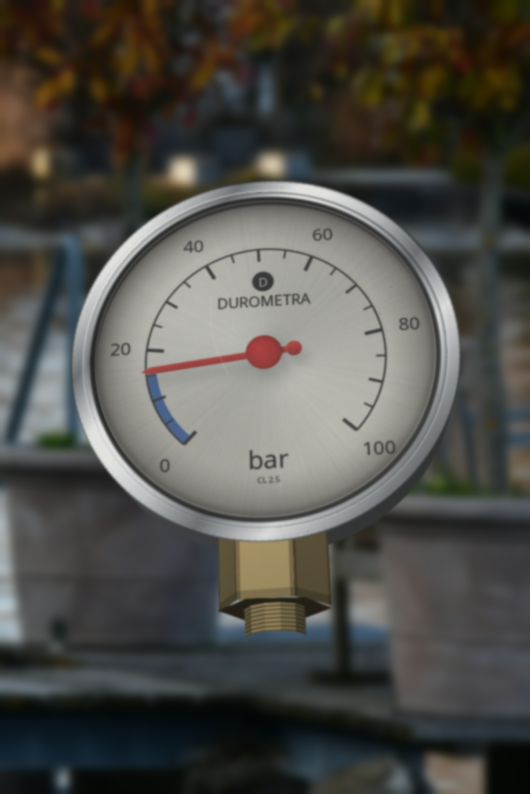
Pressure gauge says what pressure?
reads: 15 bar
